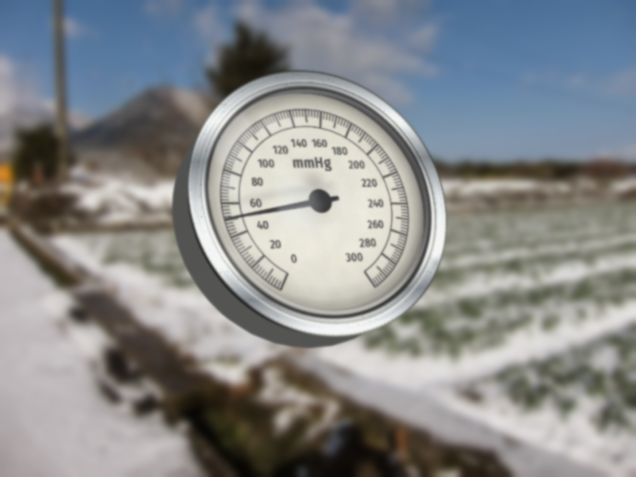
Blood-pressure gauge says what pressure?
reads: 50 mmHg
